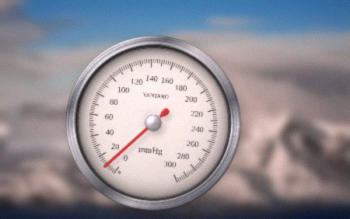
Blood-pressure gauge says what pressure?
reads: 10 mmHg
